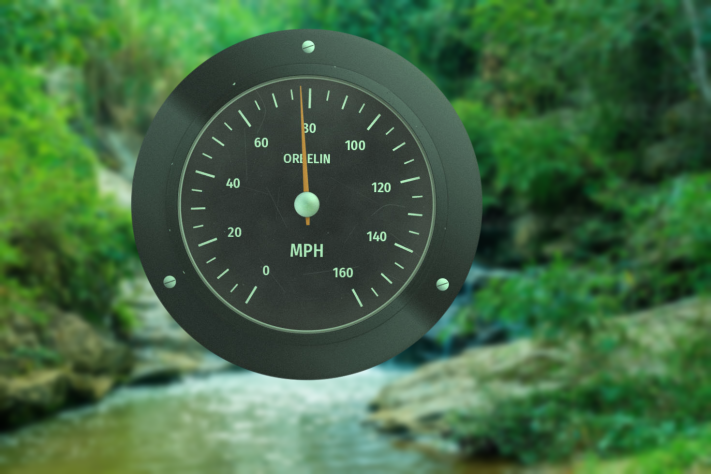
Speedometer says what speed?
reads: 77.5 mph
